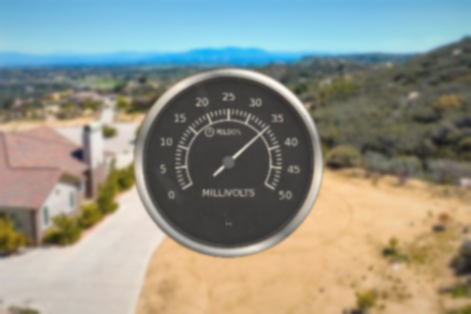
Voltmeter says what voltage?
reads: 35 mV
